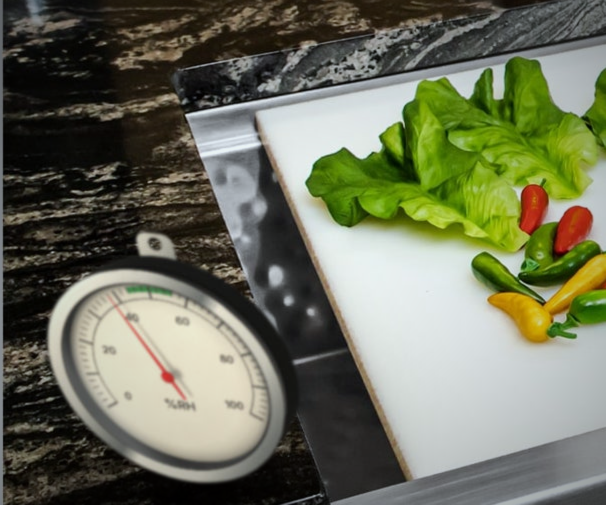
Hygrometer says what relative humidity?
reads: 40 %
